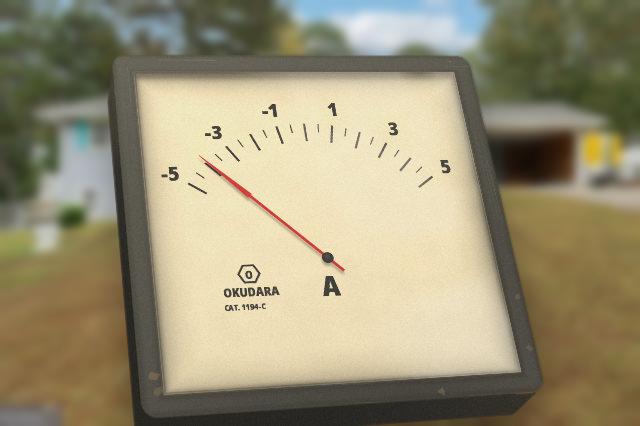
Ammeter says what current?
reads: -4 A
